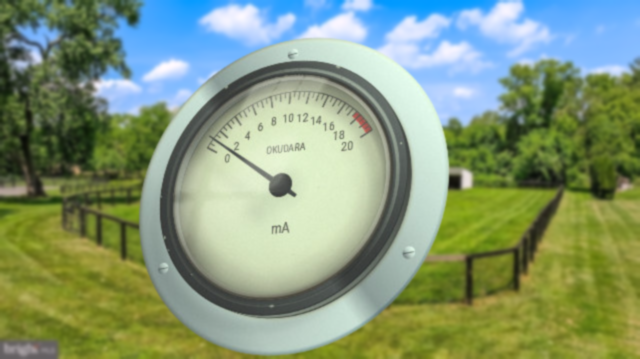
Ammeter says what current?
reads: 1 mA
